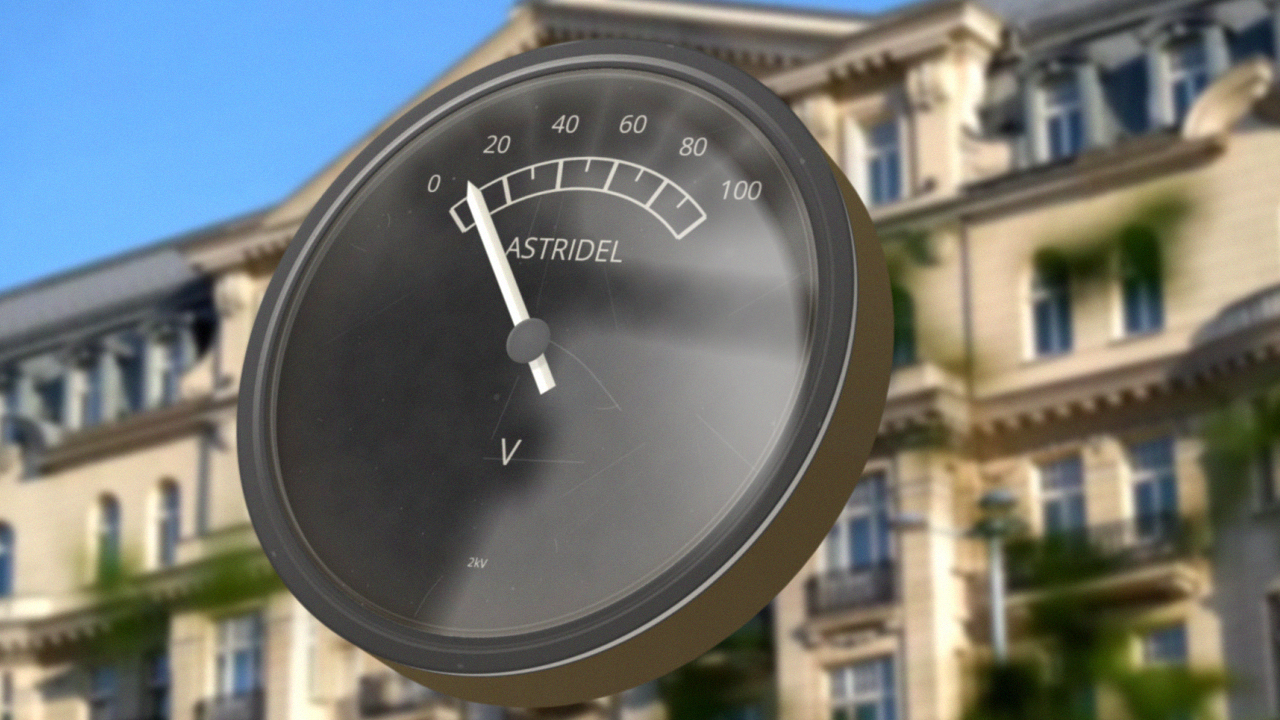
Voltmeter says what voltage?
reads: 10 V
